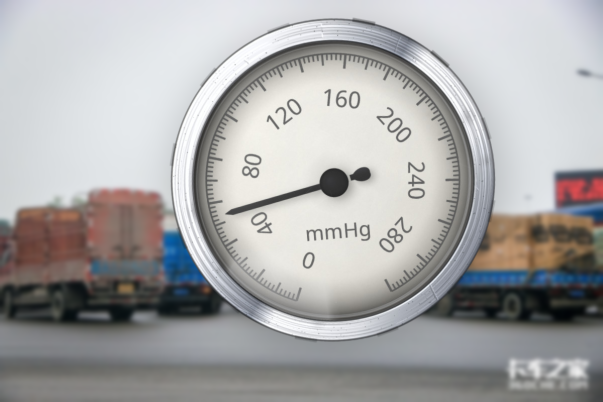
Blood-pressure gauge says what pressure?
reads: 54 mmHg
